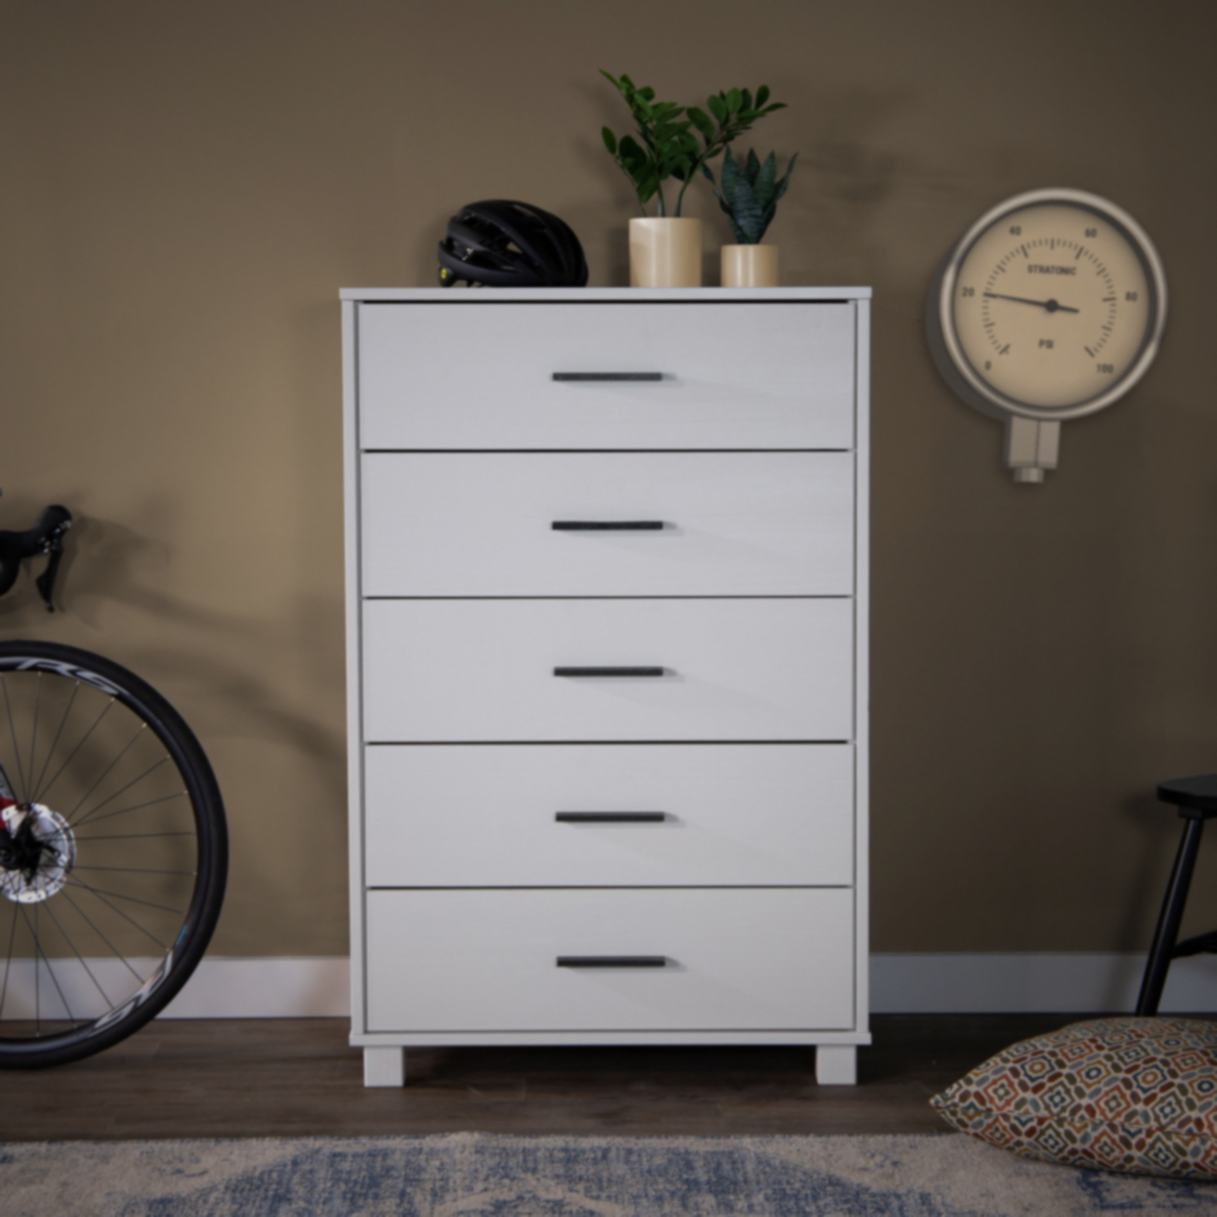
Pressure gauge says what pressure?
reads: 20 psi
